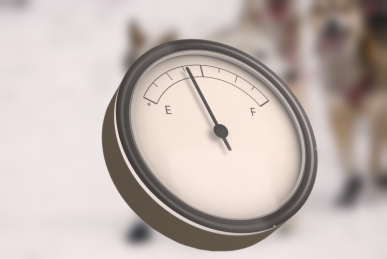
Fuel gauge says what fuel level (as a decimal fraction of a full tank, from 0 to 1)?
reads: 0.375
